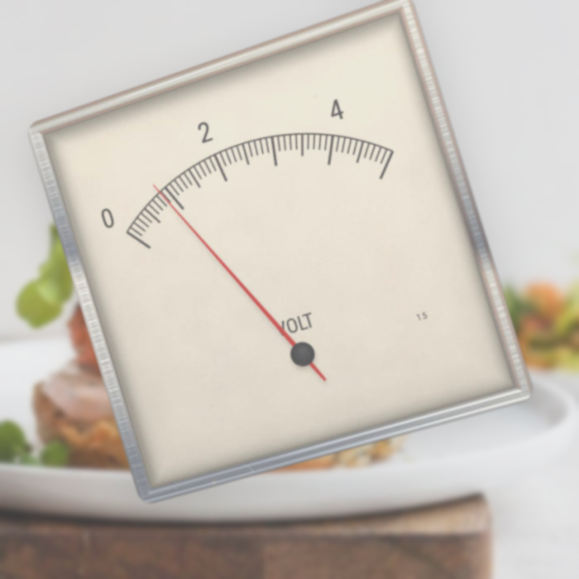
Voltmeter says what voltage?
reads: 0.9 V
